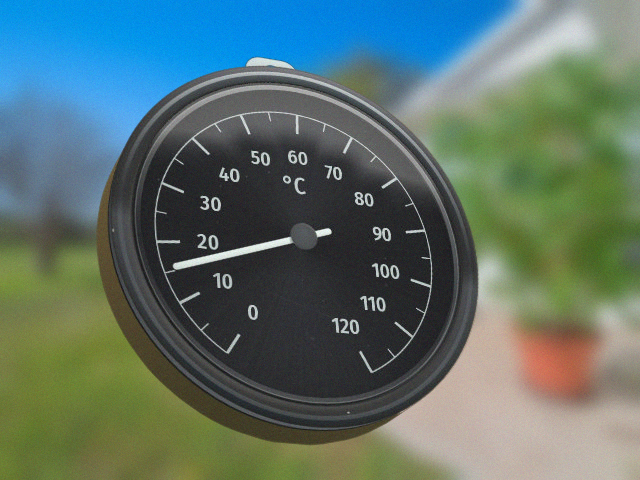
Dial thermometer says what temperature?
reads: 15 °C
